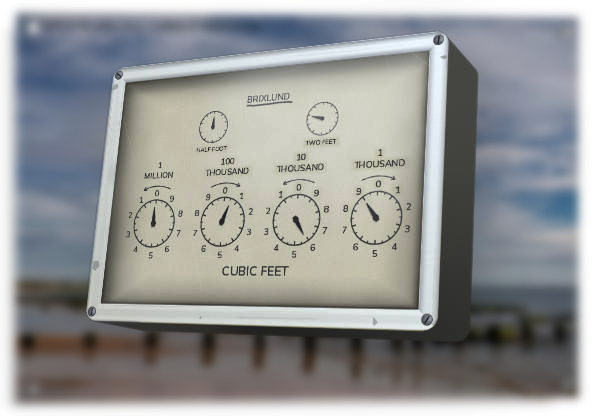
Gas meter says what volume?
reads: 5900 ft³
